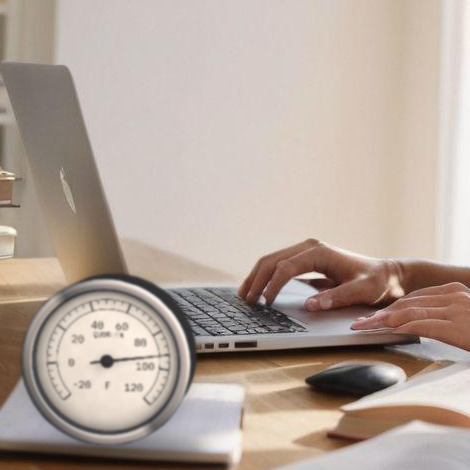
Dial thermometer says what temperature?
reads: 92 °F
